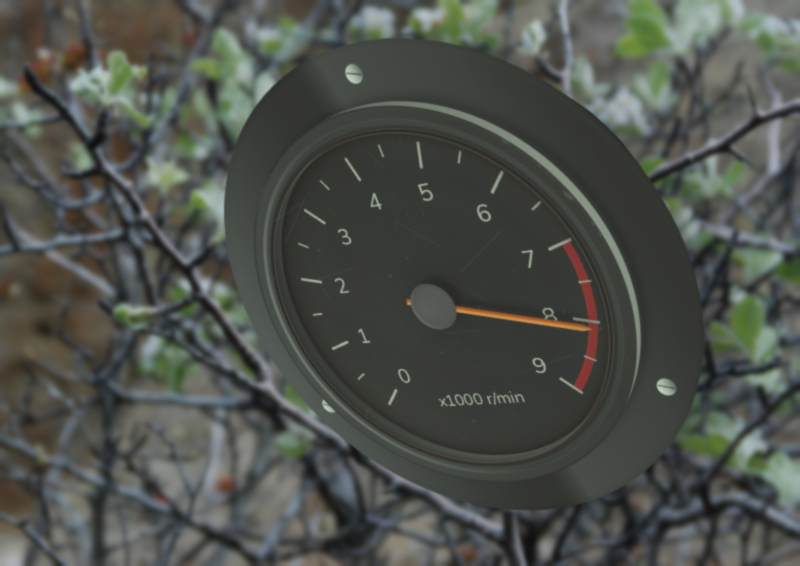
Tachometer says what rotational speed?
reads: 8000 rpm
